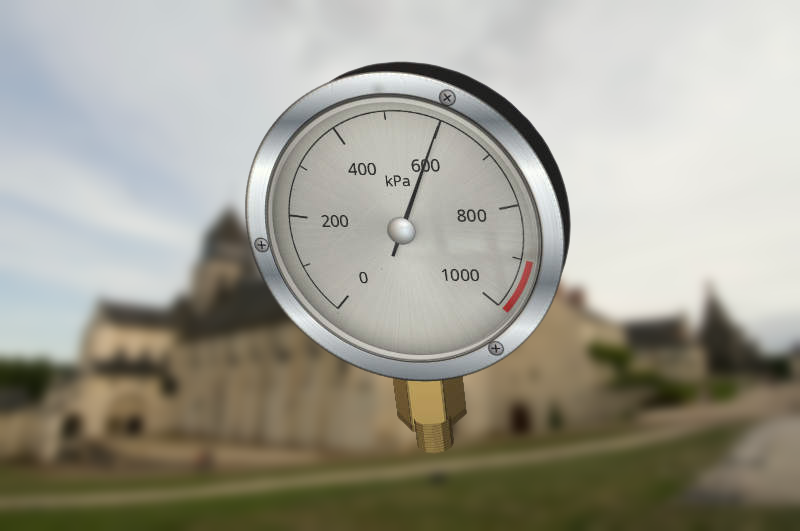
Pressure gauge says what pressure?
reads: 600 kPa
